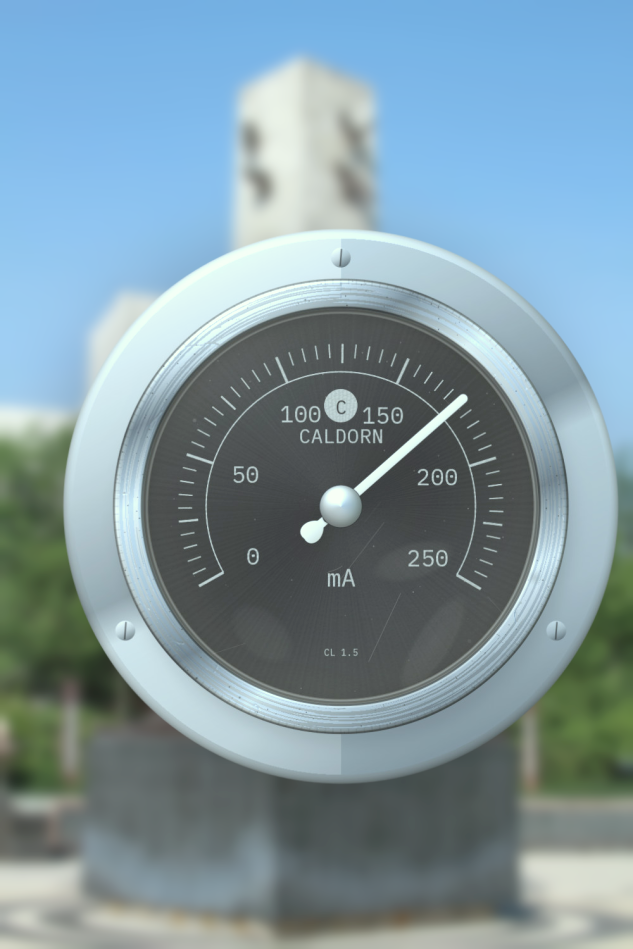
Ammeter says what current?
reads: 175 mA
